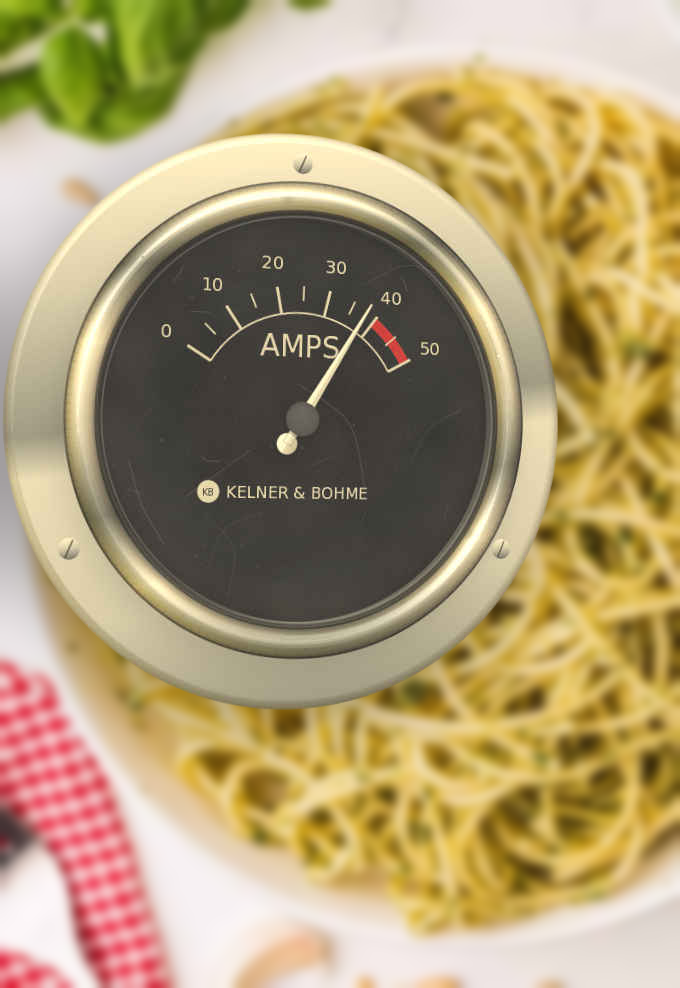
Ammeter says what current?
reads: 37.5 A
